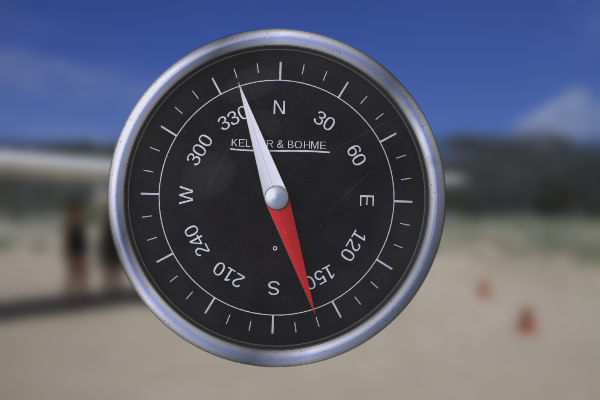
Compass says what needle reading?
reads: 160 °
